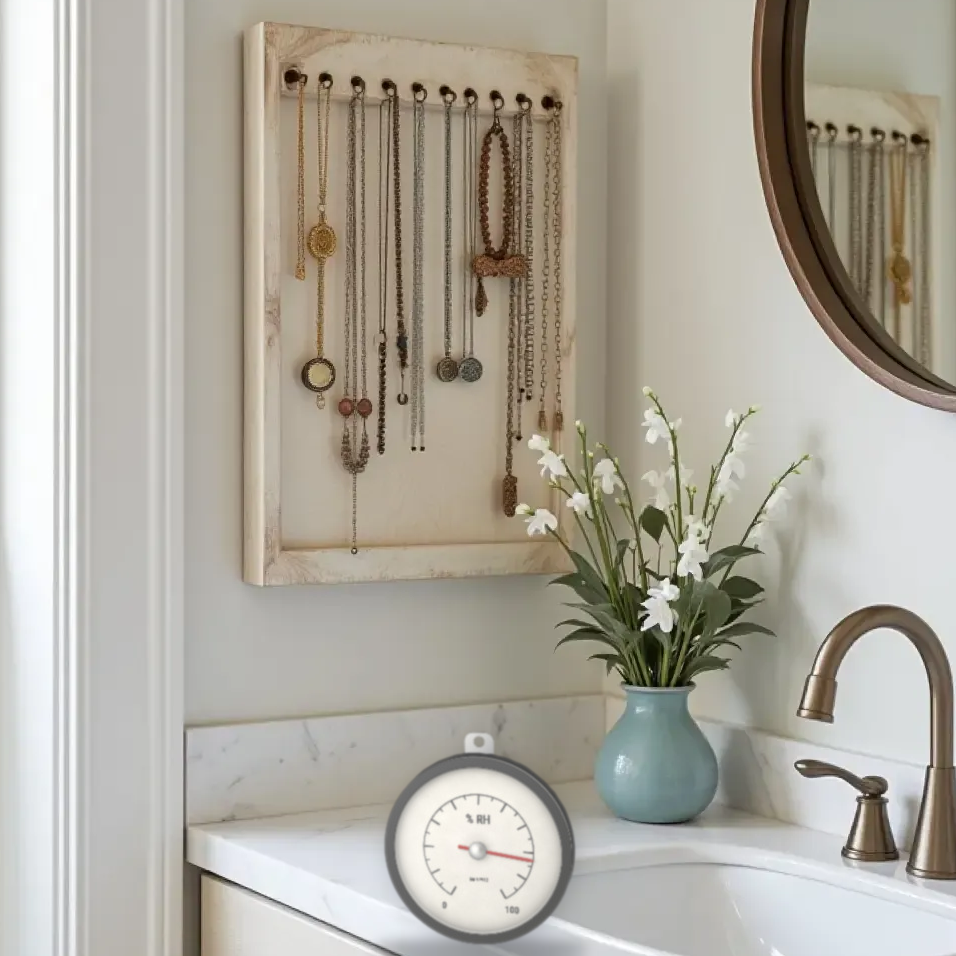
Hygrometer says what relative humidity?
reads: 82.5 %
